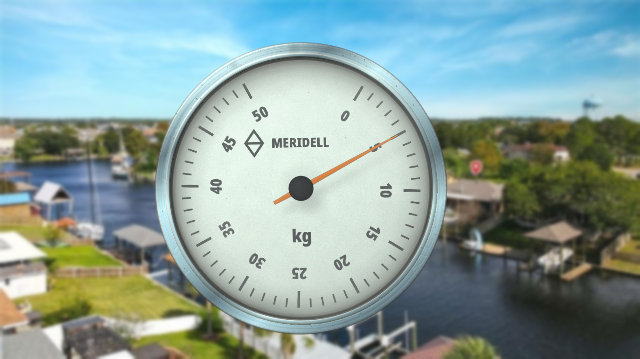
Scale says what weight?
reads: 5 kg
